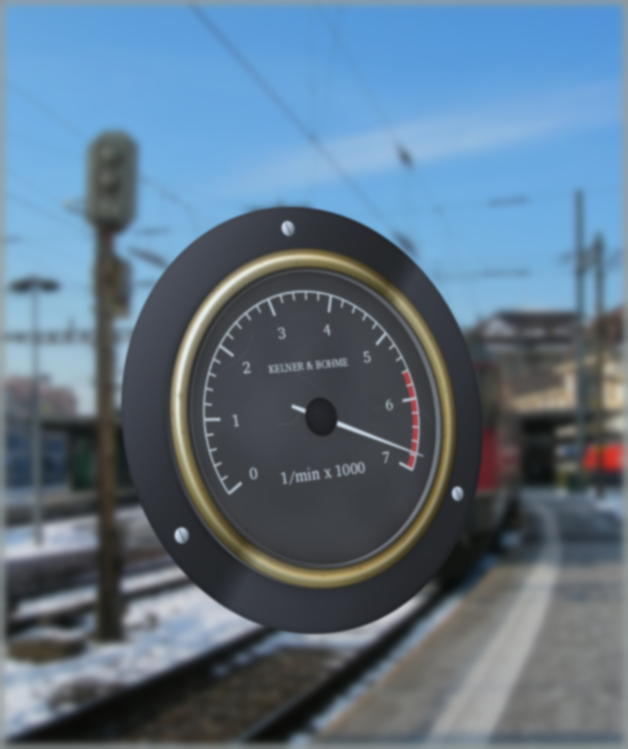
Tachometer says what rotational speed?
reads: 6800 rpm
